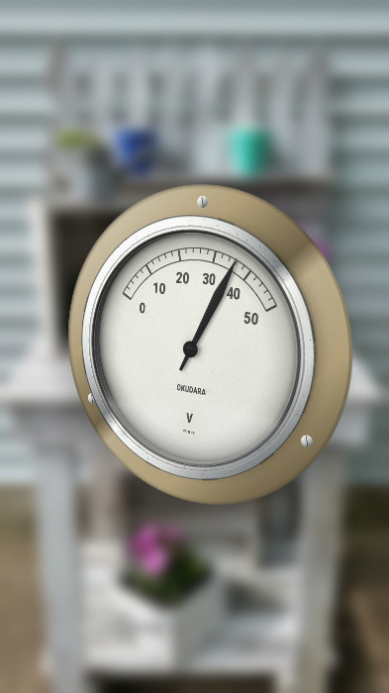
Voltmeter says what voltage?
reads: 36 V
